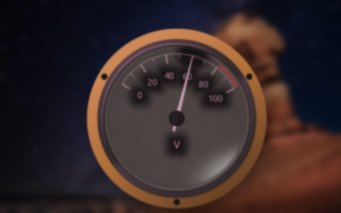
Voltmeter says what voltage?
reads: 60 V
